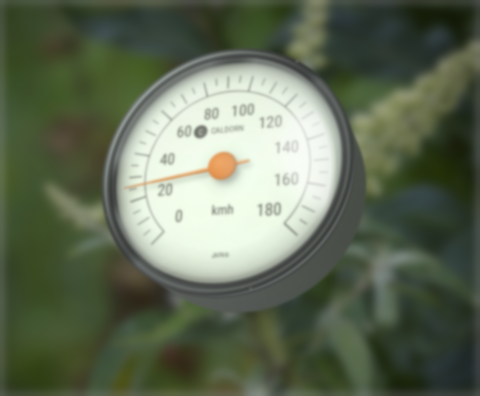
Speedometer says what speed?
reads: 25 km/h
